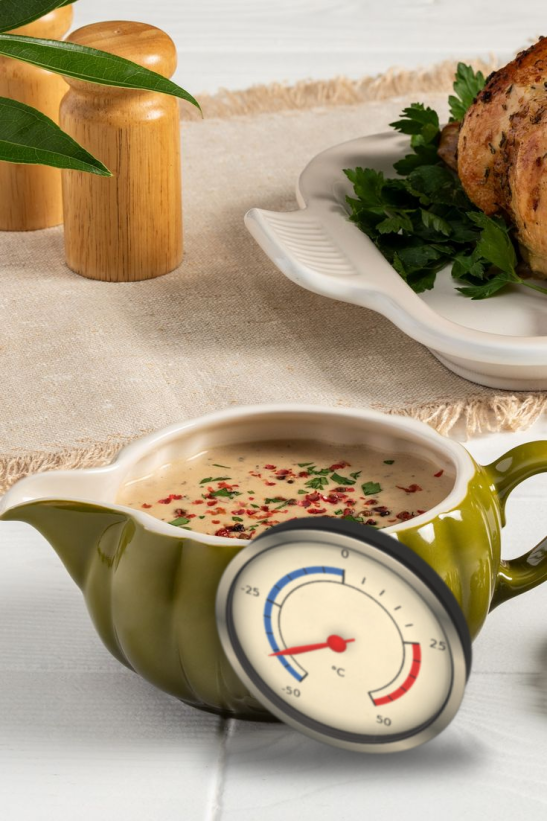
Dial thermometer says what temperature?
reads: -40 °C
